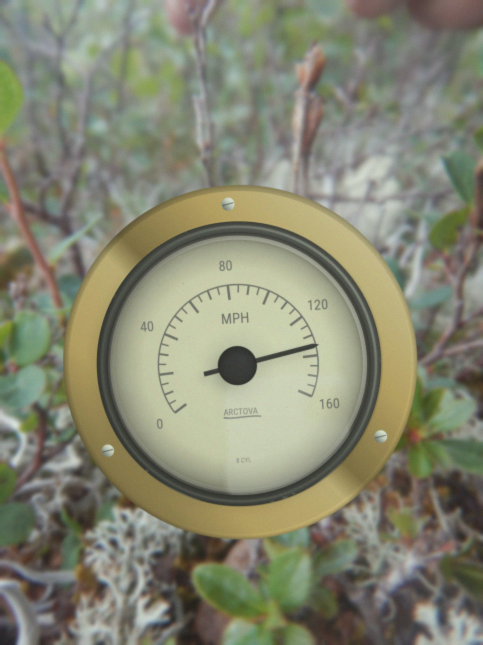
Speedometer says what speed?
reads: 135 mph
